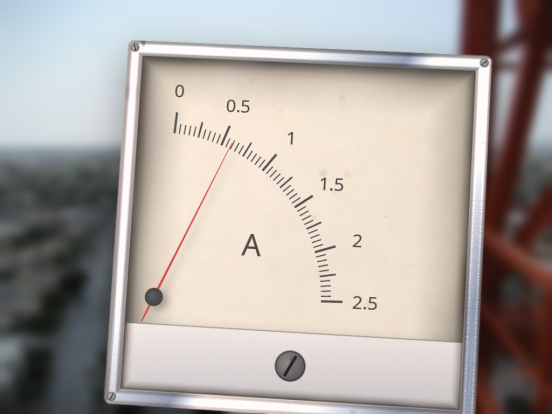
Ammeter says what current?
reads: 0.6 A
